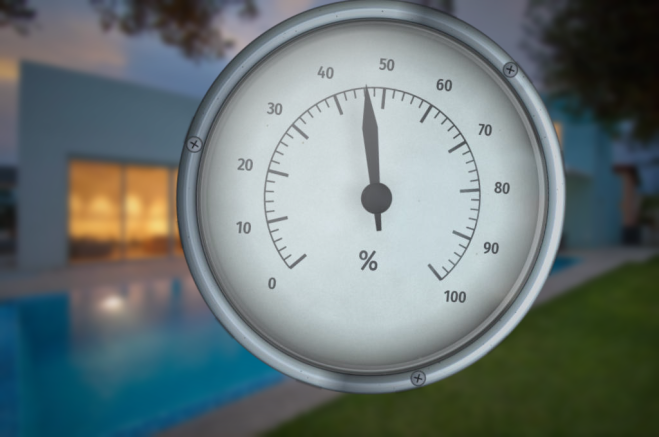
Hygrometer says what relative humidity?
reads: 46 %
